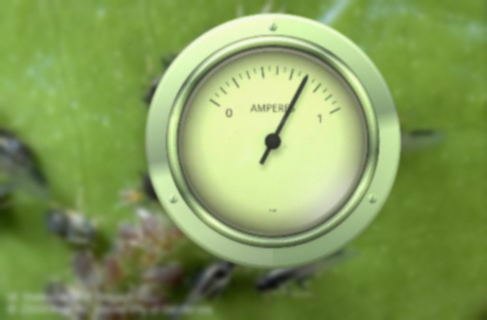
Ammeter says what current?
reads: 0.7 A
